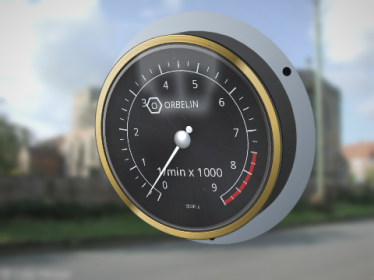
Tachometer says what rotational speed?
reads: 250 rpm
